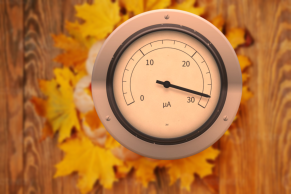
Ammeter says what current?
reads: 28 µA
